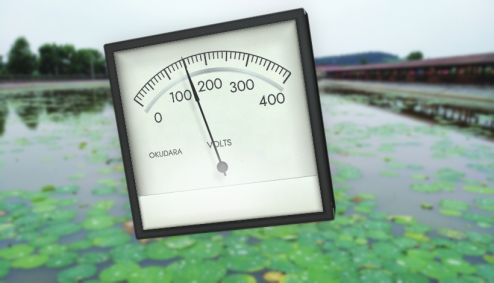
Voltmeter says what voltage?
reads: 150 V
